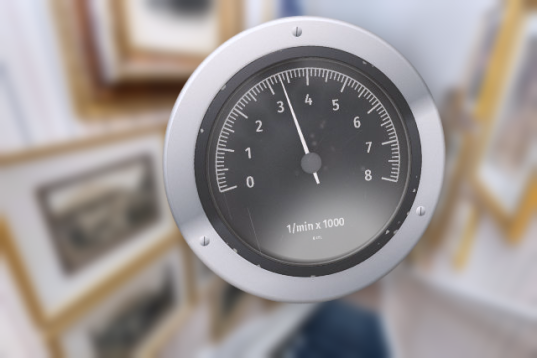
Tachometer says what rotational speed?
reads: 3300 rpm
